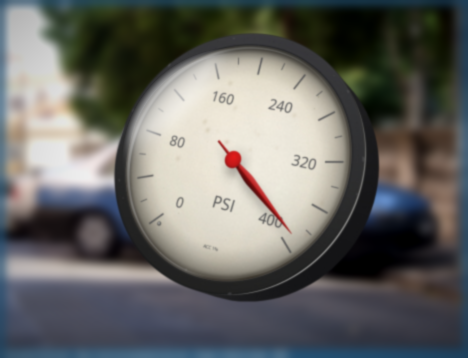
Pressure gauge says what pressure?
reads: 390 psi
